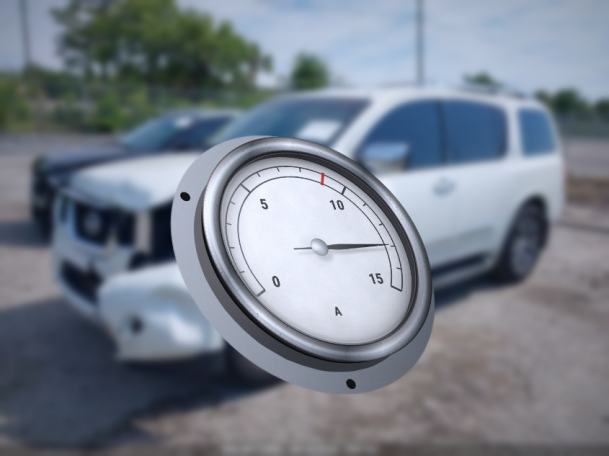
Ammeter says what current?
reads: 13 A
